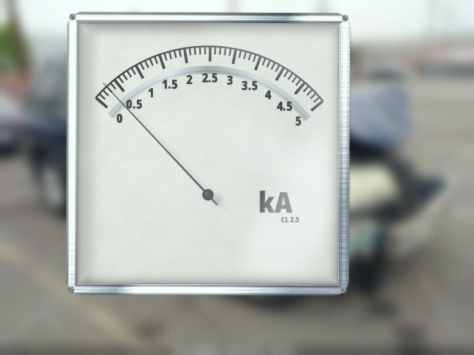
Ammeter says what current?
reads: 0.3 kA
